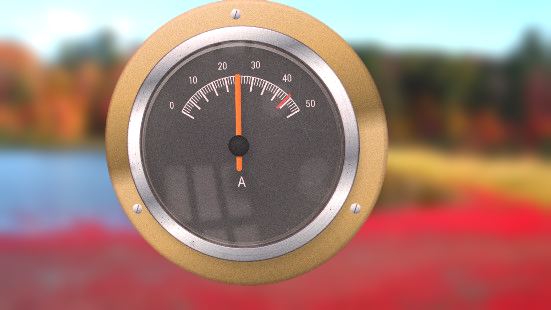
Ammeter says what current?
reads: 25 A
